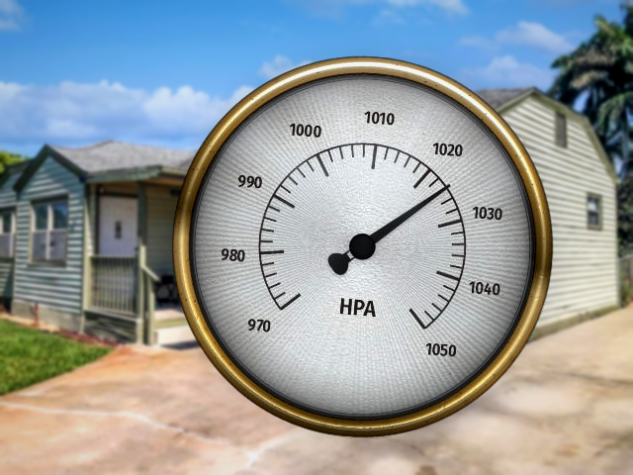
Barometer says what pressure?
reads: 1024 hPa
